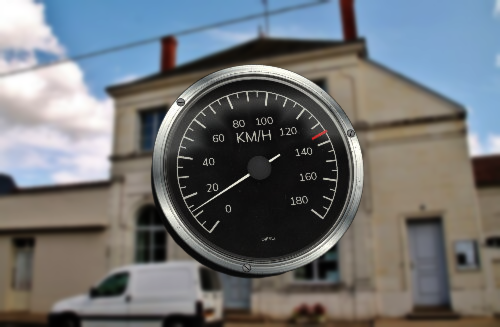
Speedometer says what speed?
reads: 12.5 km/h
